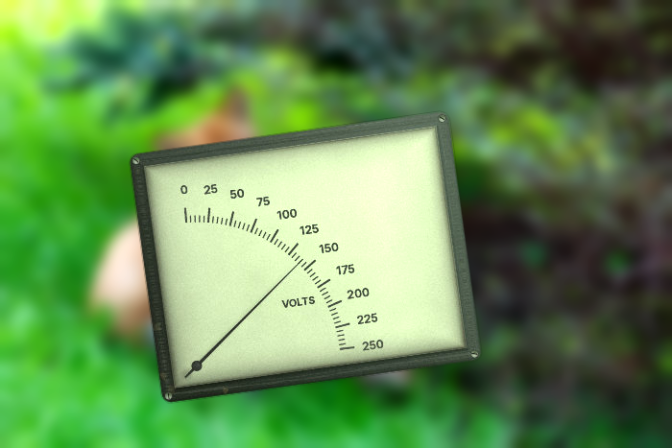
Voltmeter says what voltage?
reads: 140 V
